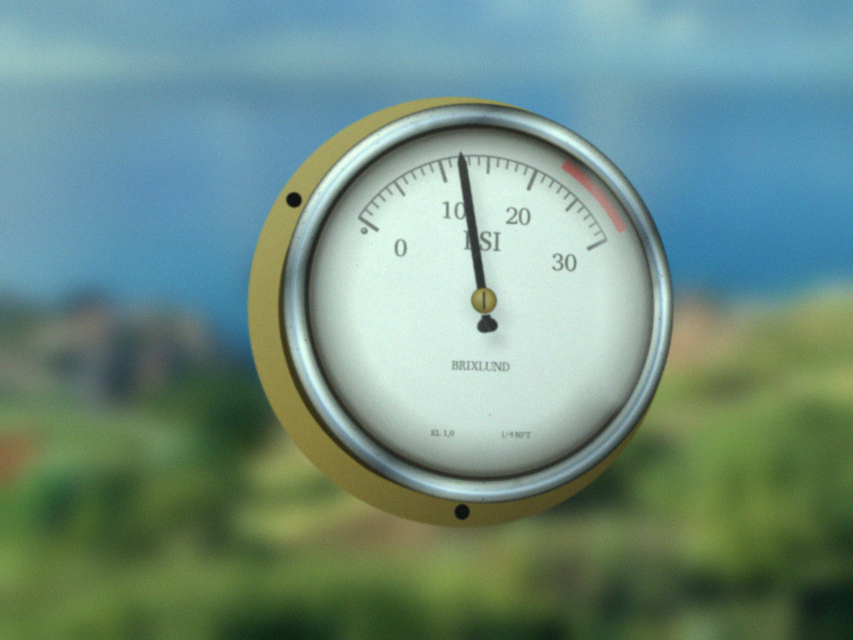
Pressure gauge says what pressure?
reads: 12 psi
